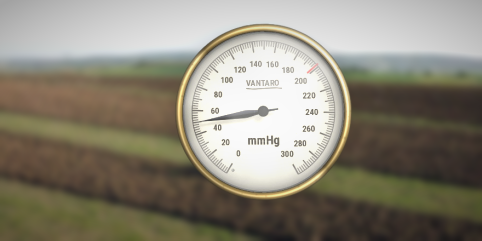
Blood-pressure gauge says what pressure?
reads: 50 mmHg
